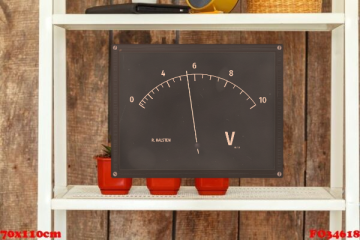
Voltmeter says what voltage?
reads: 5.5 V
